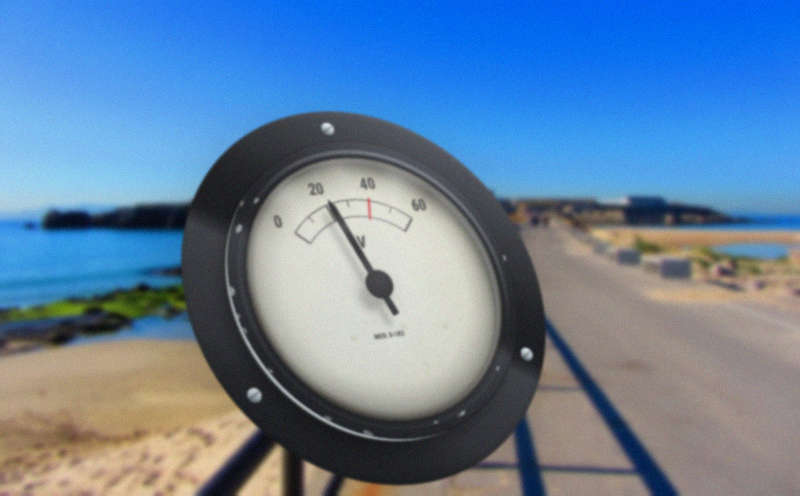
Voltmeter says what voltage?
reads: 20 V
